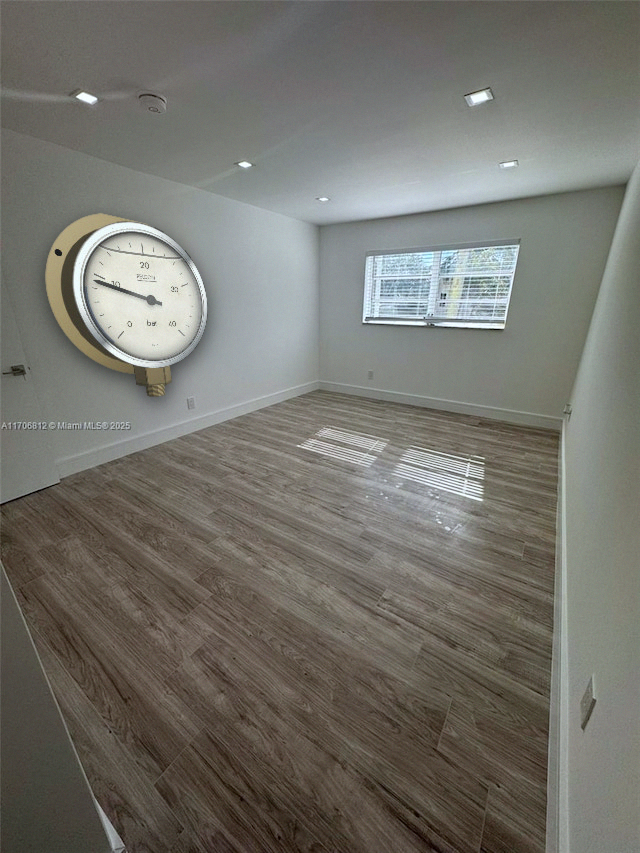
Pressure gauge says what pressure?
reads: 9 bar
